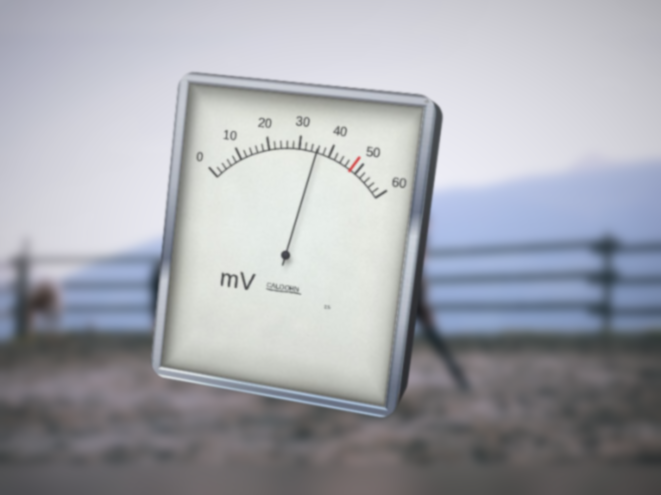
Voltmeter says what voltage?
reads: 36 mV
